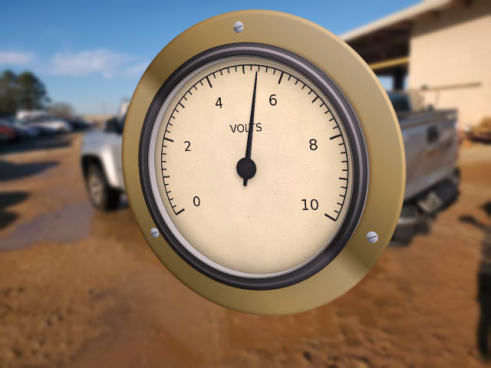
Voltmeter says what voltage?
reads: 5.4 V
